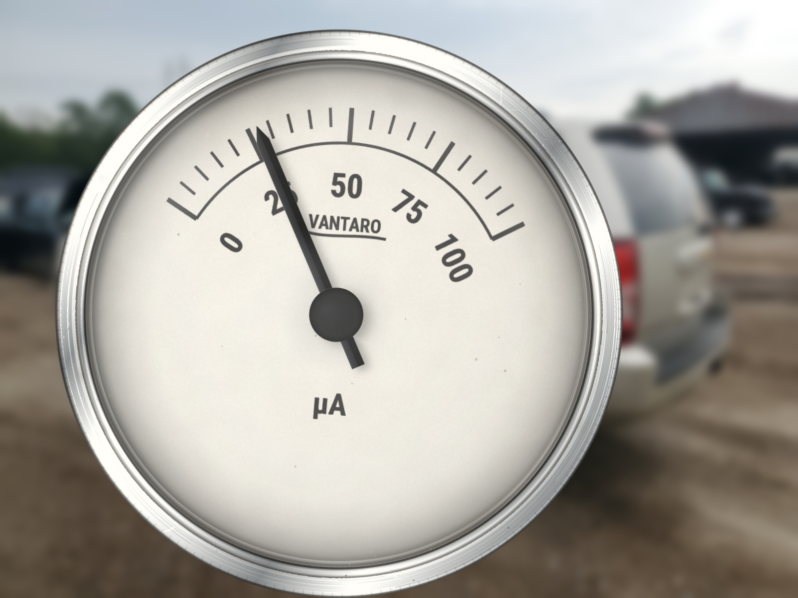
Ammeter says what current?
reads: 27.5 µA
